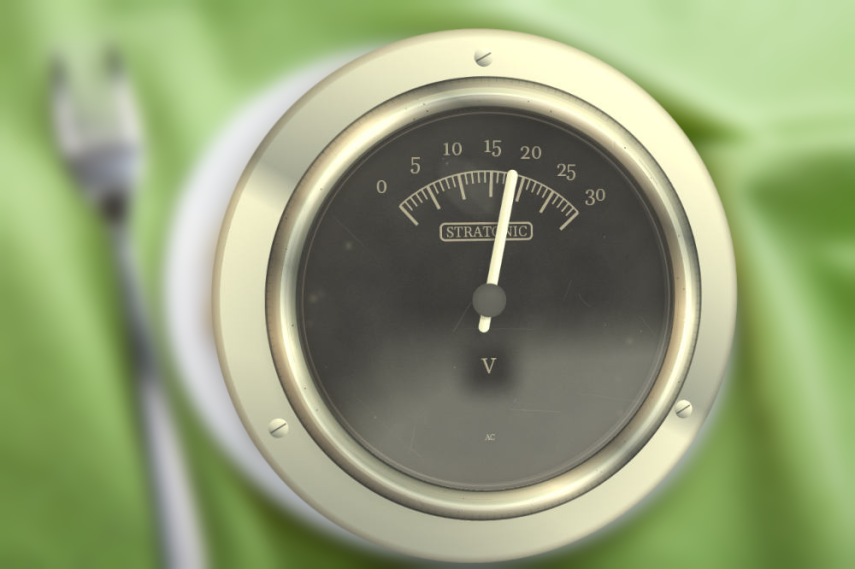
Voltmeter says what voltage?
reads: 18 V
